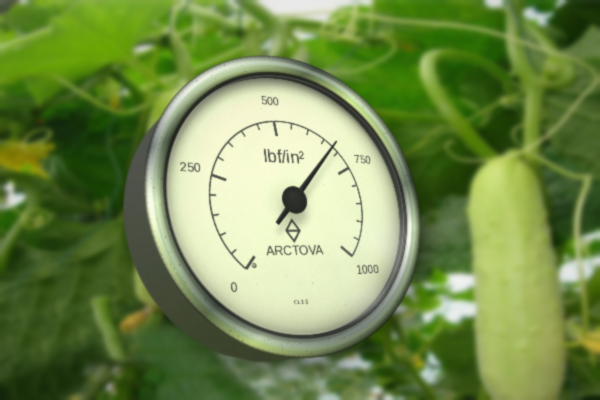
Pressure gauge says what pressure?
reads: 675 psi
